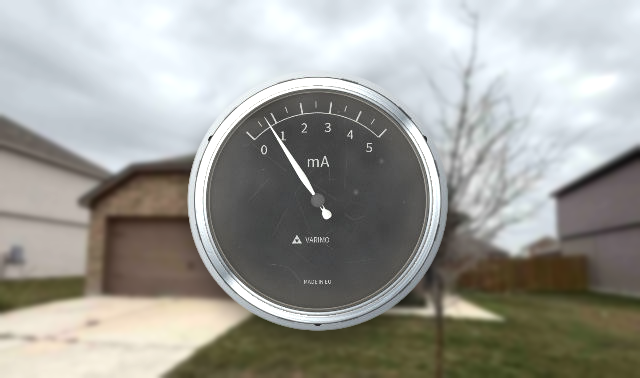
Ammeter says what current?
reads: 0.75 mA
